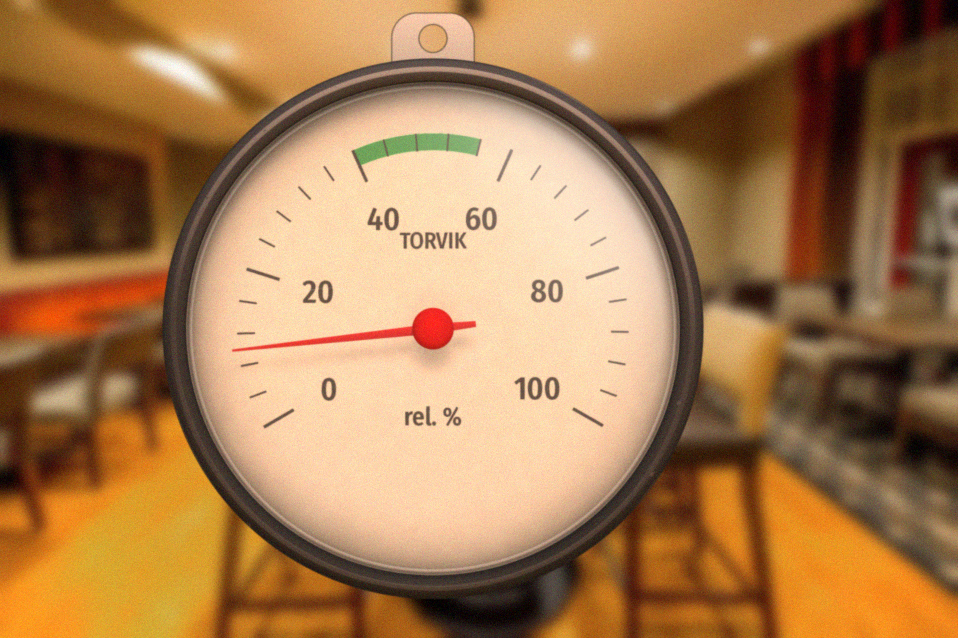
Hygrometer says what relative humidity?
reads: 10 %
